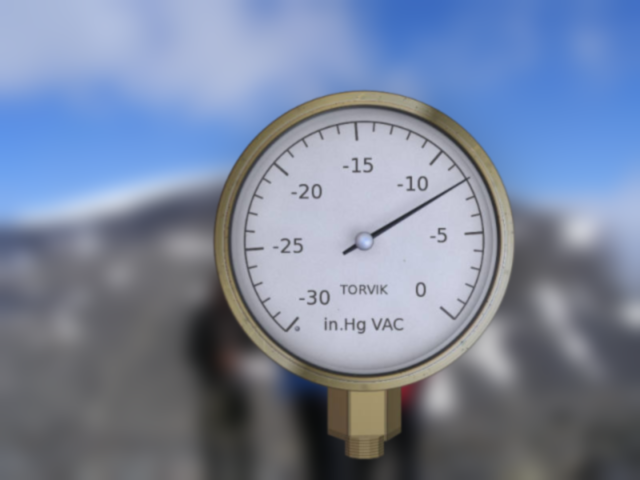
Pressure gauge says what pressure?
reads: -8 inHg
